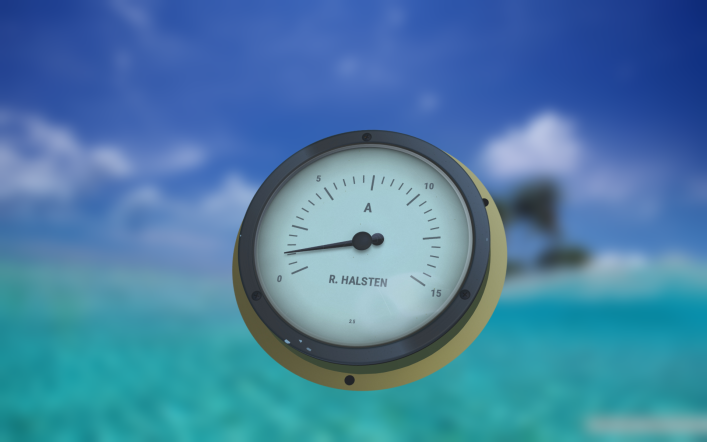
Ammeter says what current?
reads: 1 A
